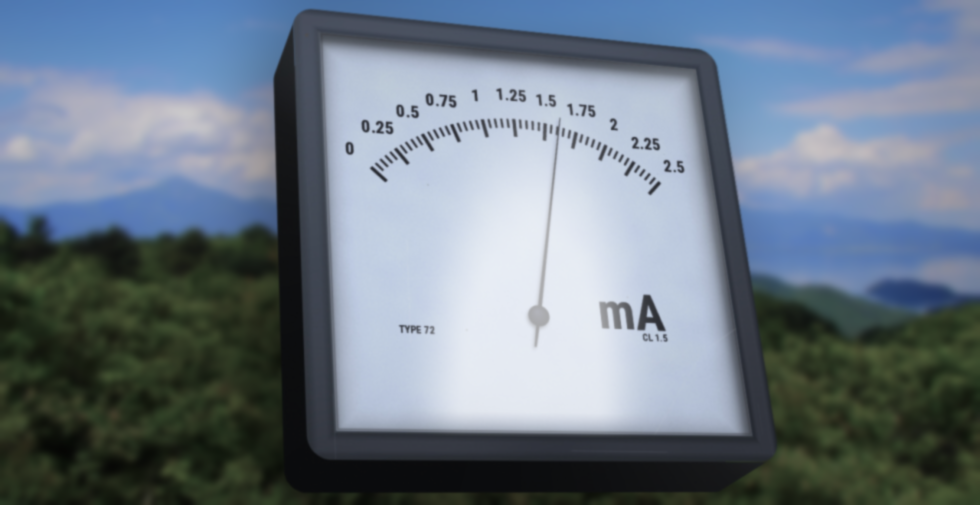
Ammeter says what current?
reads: 1.6 mA
